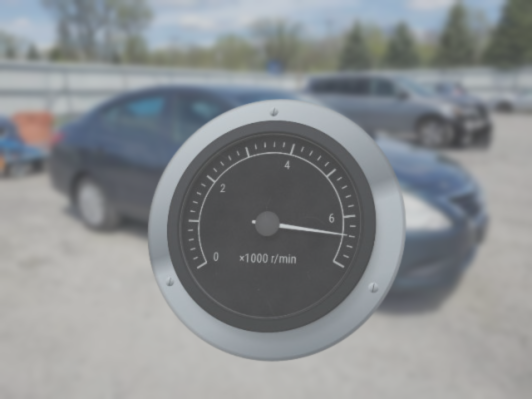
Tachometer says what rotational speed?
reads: 6400 rpm
